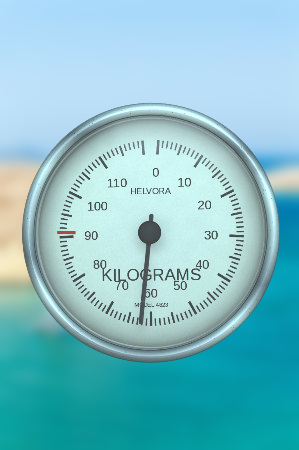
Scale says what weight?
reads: 62 kg
